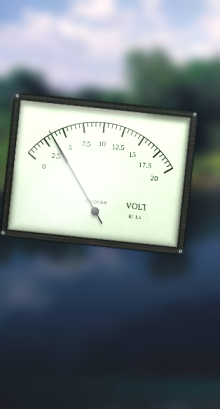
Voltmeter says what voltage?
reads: 3.5 V
